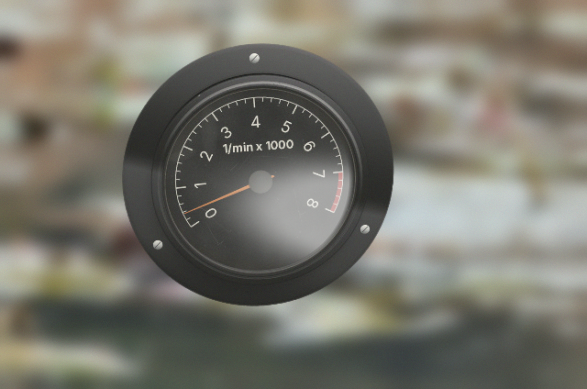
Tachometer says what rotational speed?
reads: 400 rpm
